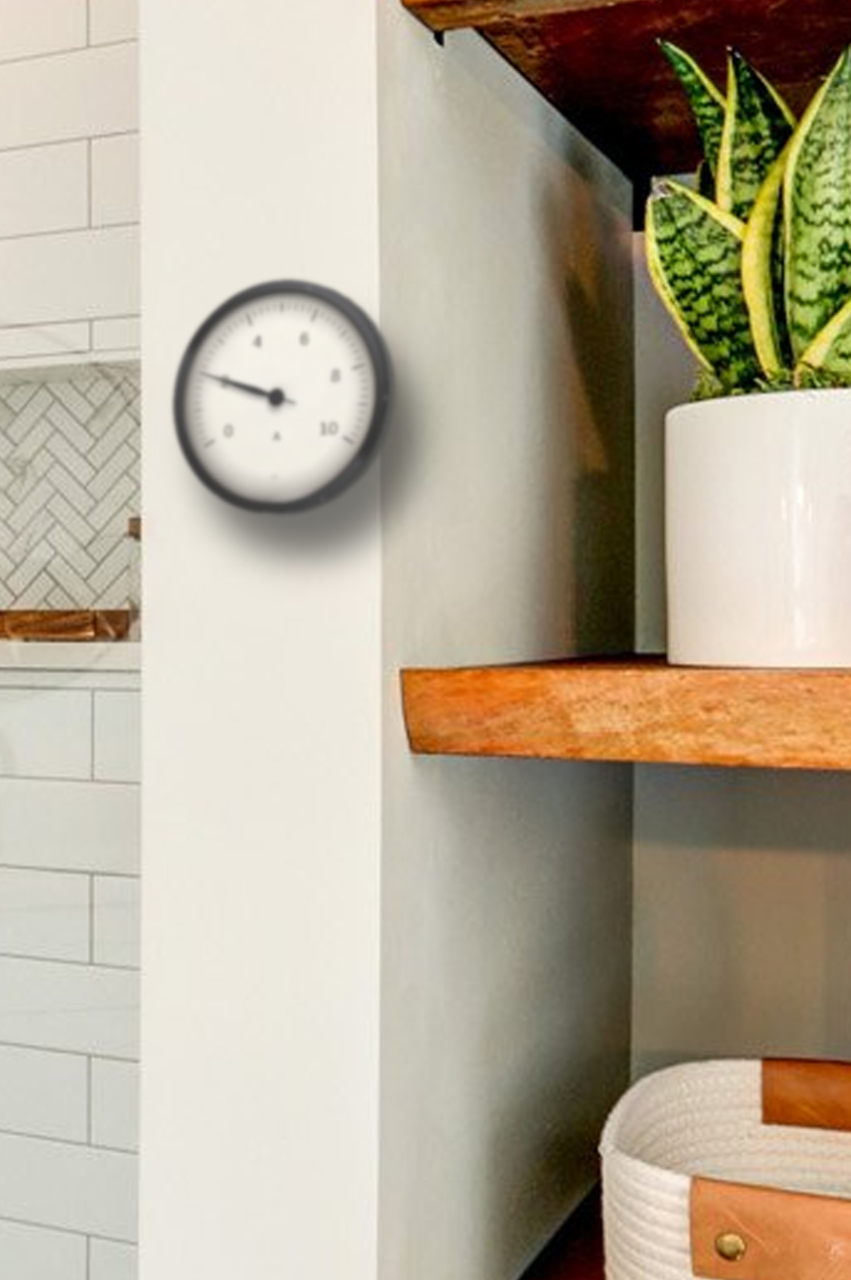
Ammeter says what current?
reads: 2 A
